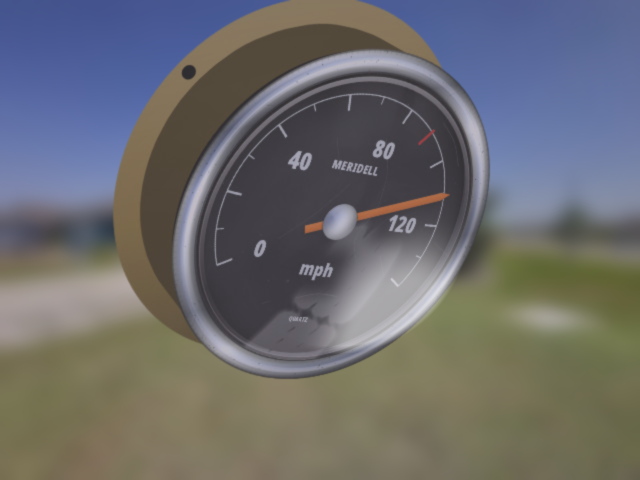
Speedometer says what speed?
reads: 110 mph
